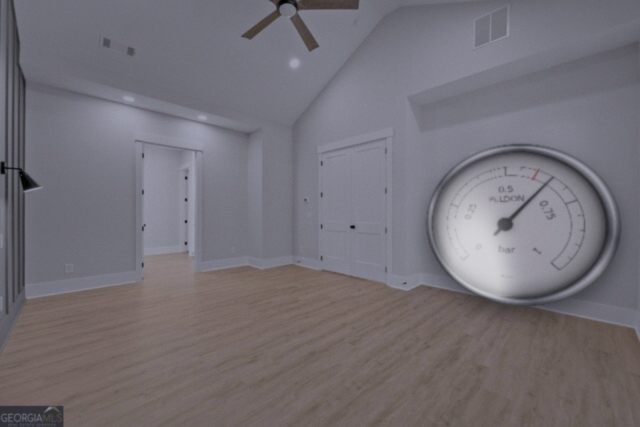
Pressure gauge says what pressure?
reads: 0.65 bar
